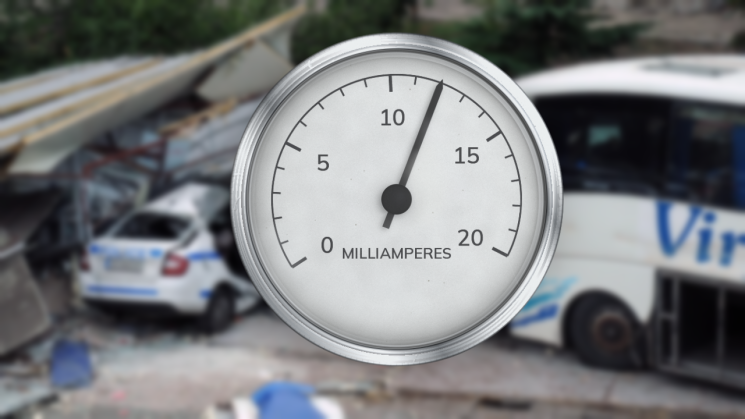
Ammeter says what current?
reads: 12 mA
